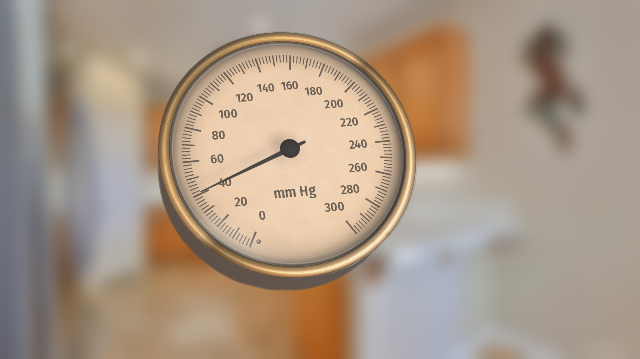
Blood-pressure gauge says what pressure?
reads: 40 mmHg
